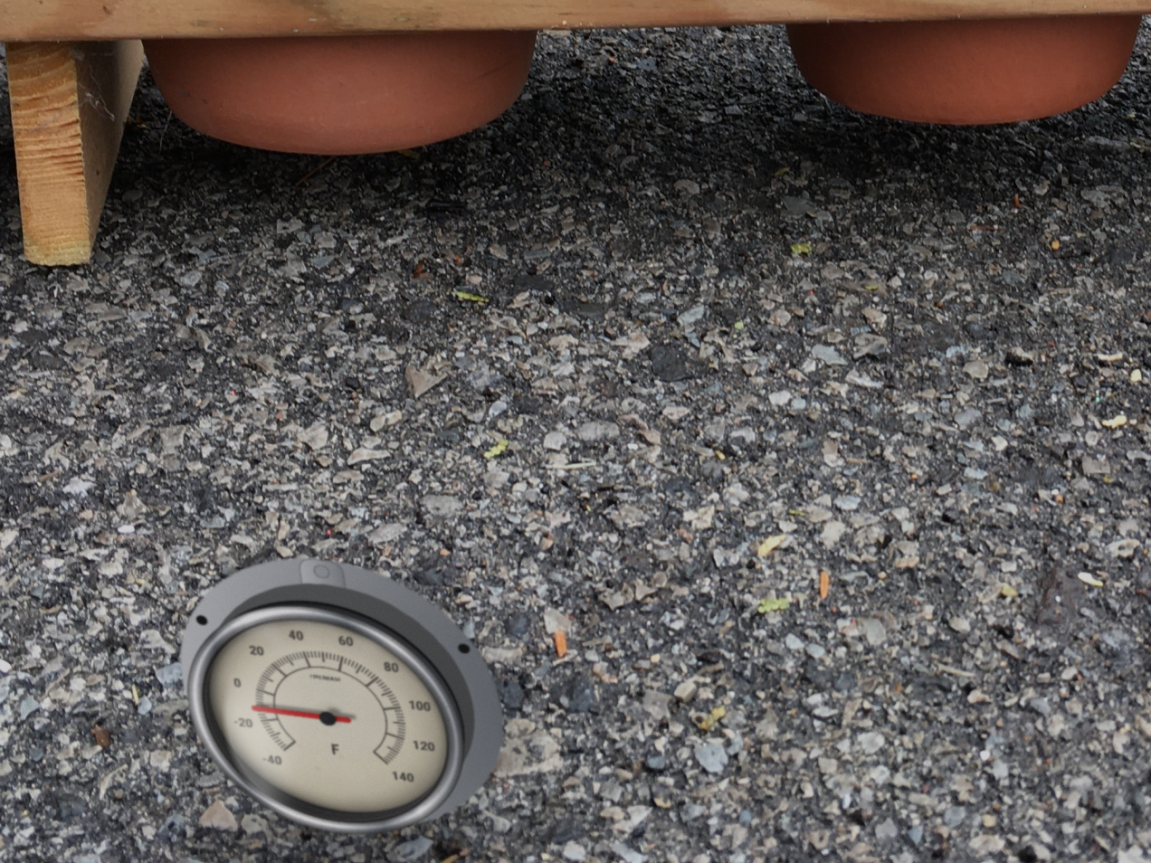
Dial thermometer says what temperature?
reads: -10 °F
